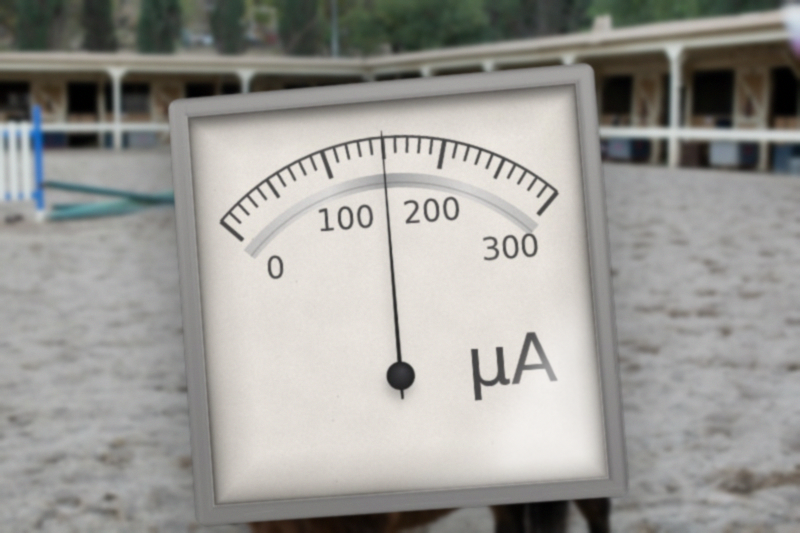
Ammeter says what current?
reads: 150 µA
